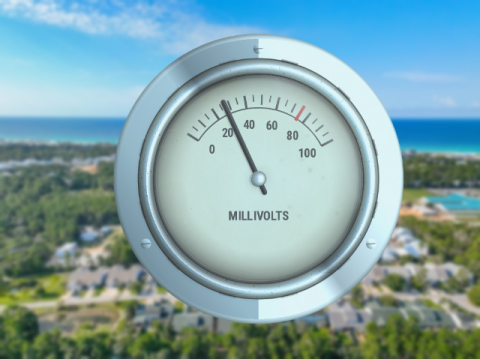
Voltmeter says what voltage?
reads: 27.5 mV
